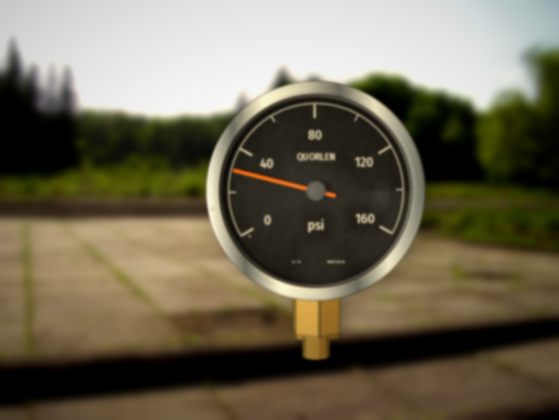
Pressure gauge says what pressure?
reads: 30 psi
